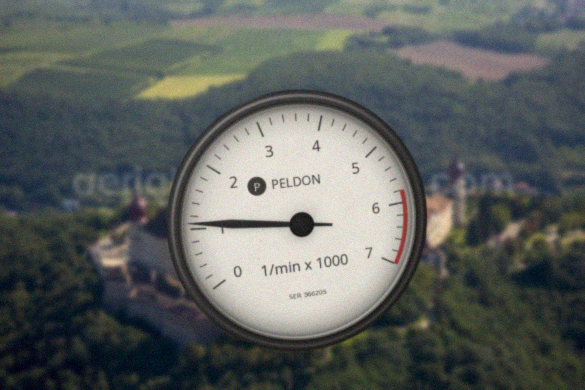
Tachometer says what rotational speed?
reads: 1100 rpm
